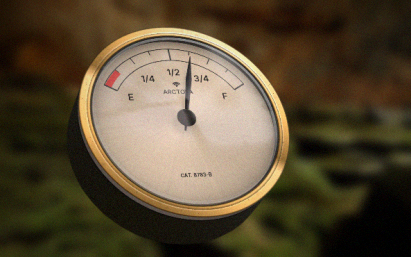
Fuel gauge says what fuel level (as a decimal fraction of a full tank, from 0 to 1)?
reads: 0.625
